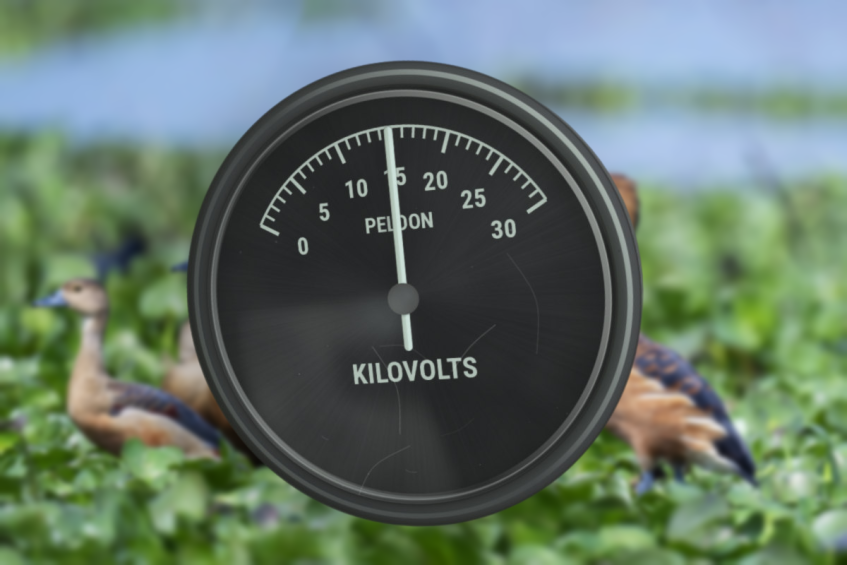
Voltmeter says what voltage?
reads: 15 kV
